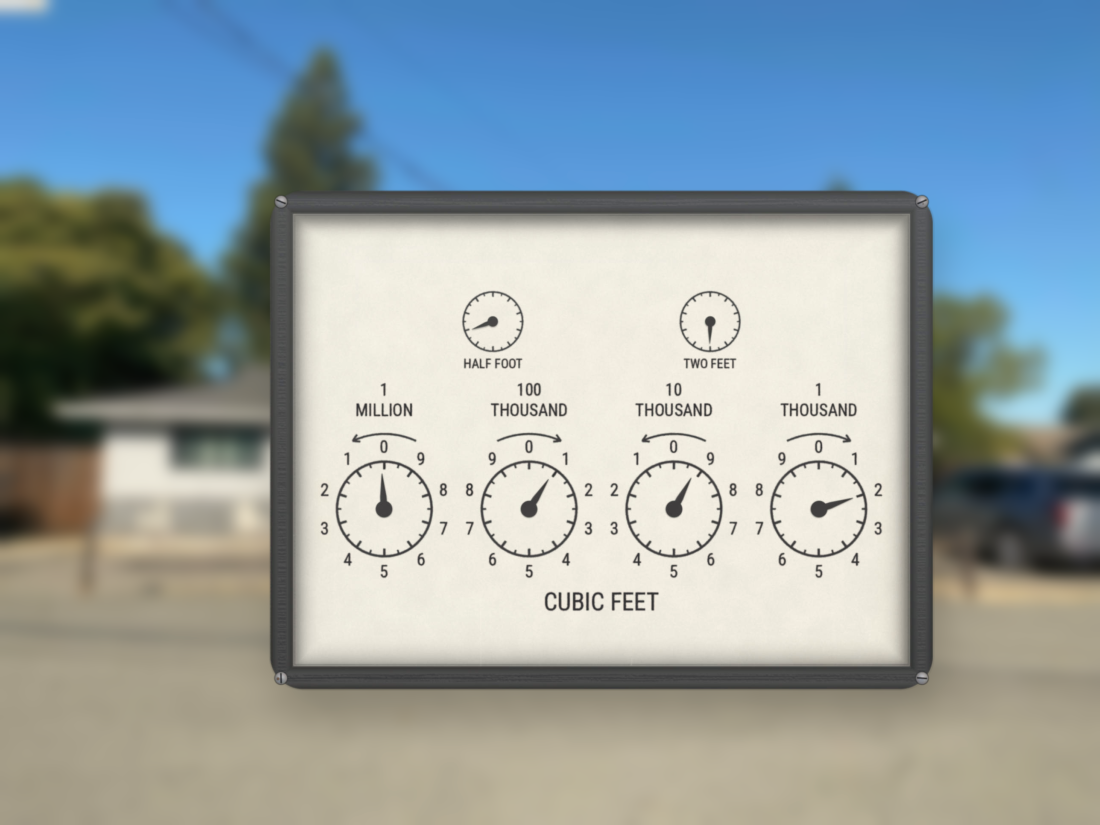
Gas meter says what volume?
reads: 9200 ft³
